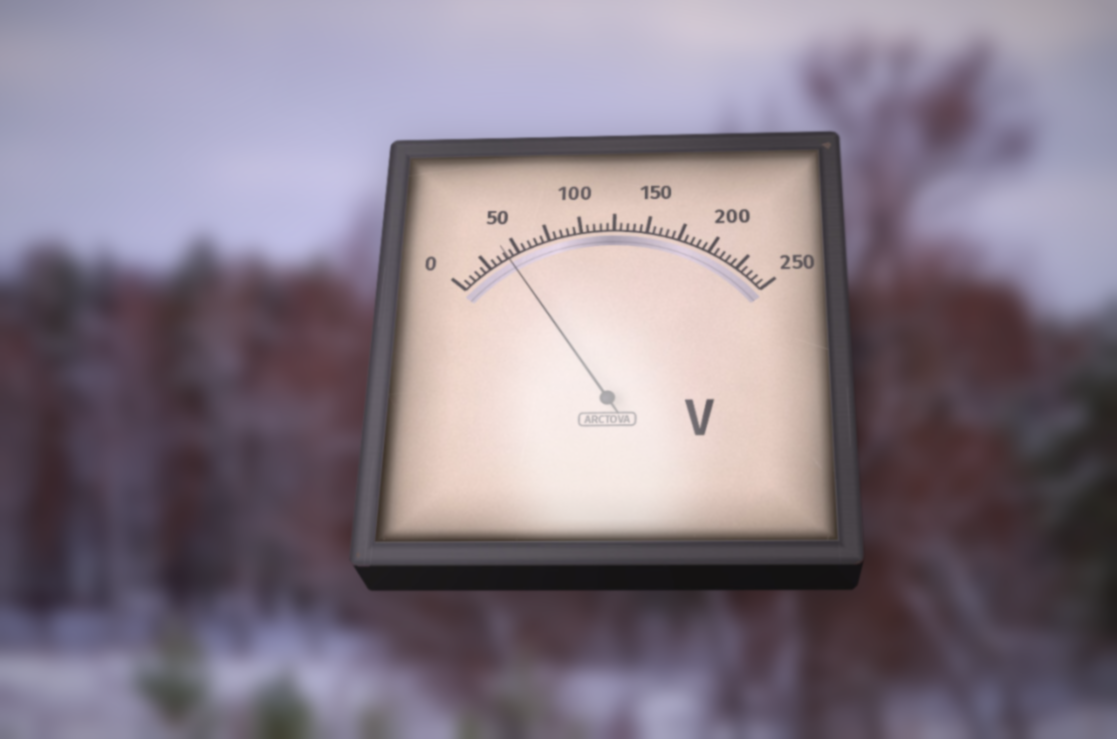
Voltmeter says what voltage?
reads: 40 V
